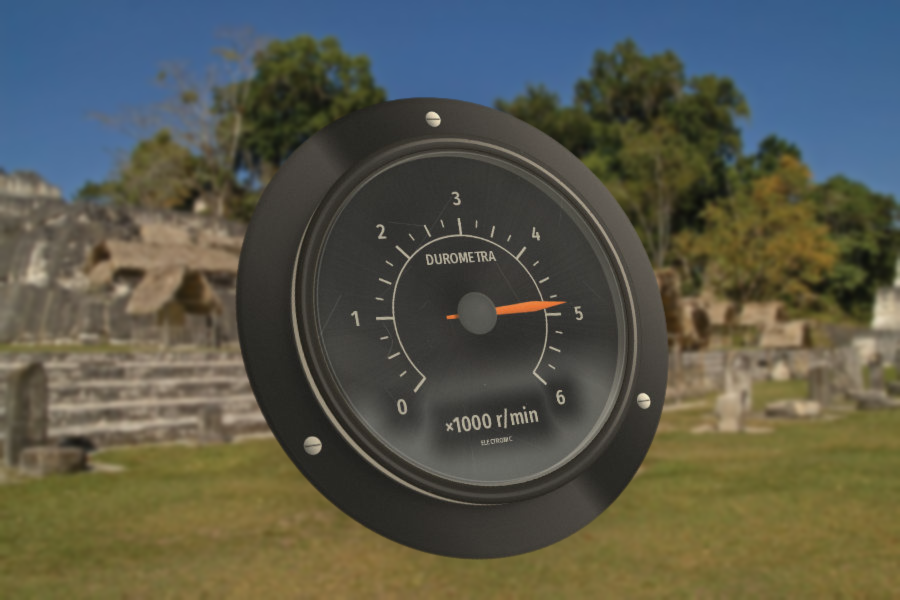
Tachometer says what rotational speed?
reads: 4875 rpm
